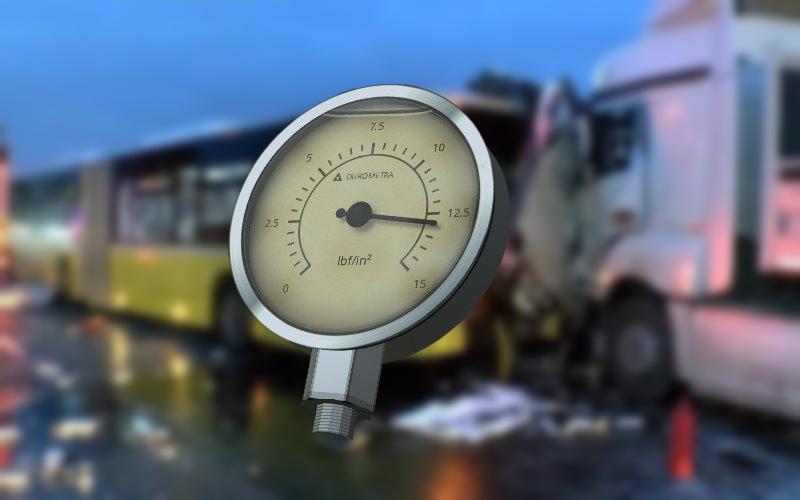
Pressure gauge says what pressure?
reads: 13 psi
